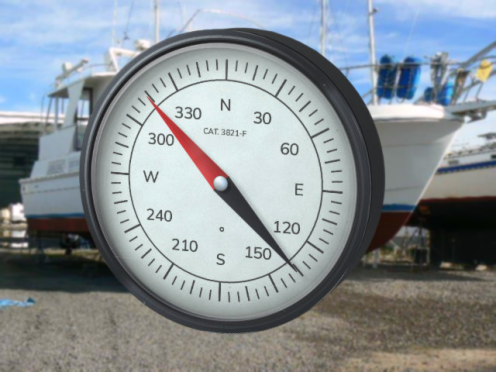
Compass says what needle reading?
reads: 315 °
